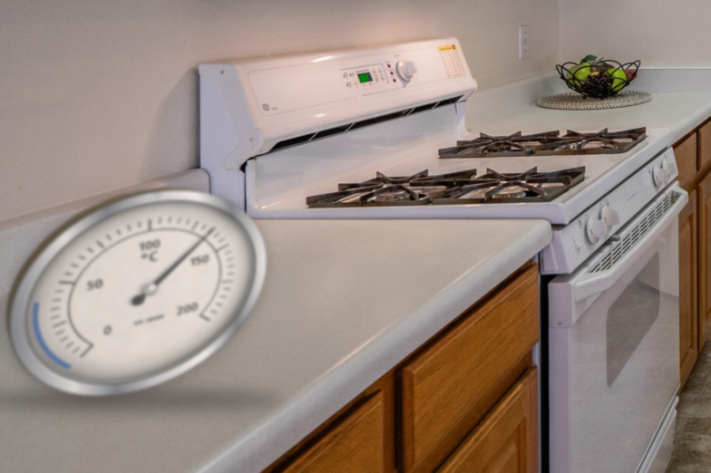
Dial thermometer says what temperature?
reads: 135 °C
